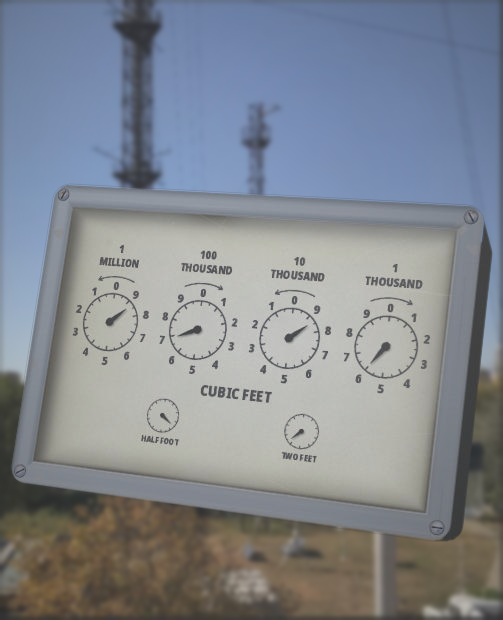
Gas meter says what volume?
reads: 868600 ft³
